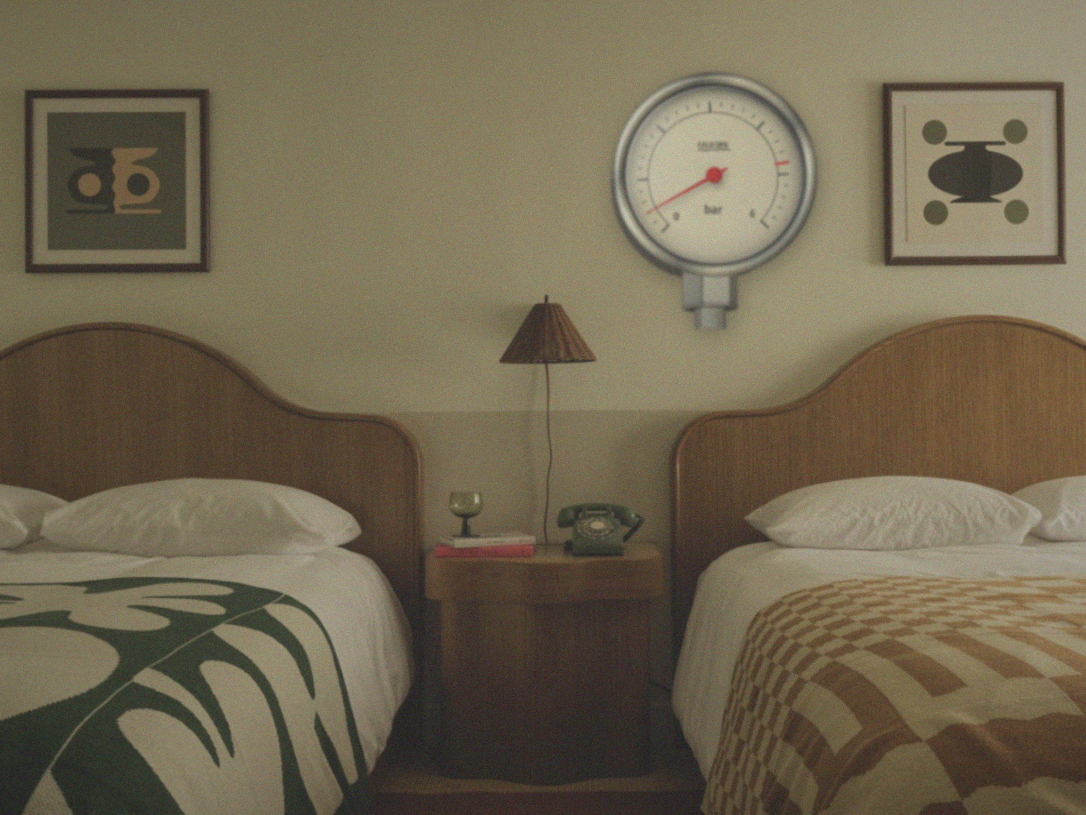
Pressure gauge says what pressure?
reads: 0.4 bar
